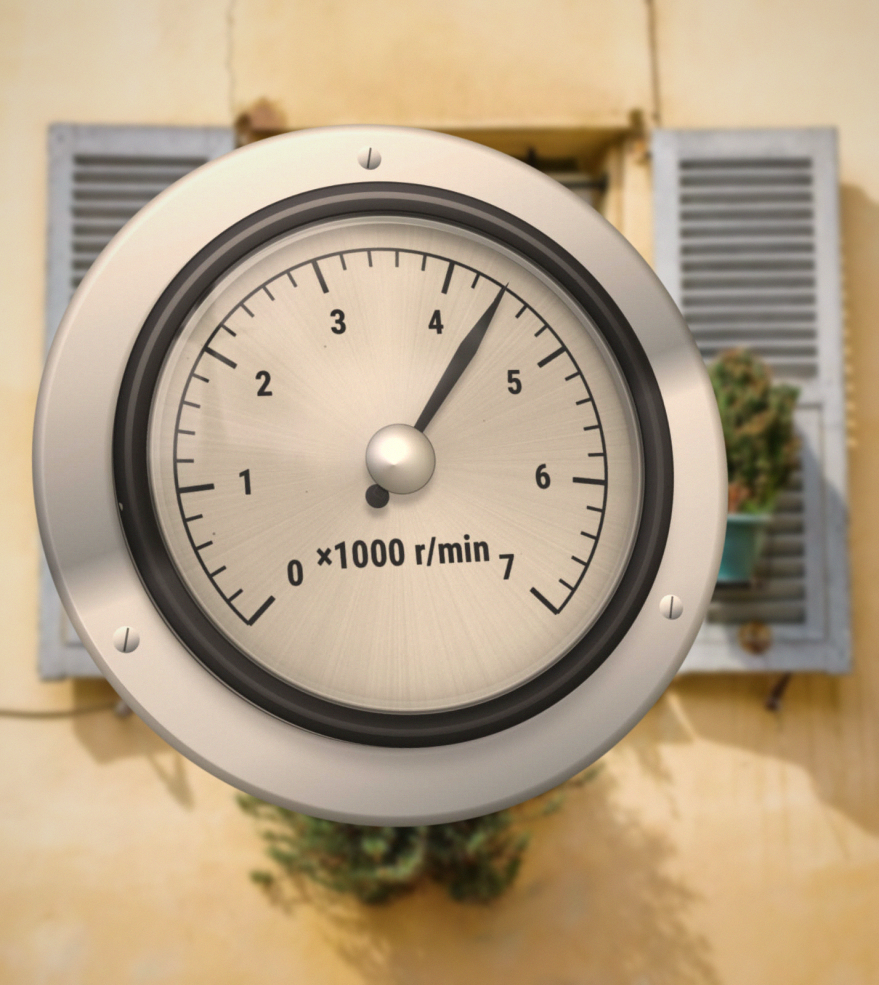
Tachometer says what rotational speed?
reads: 4400 rpm
